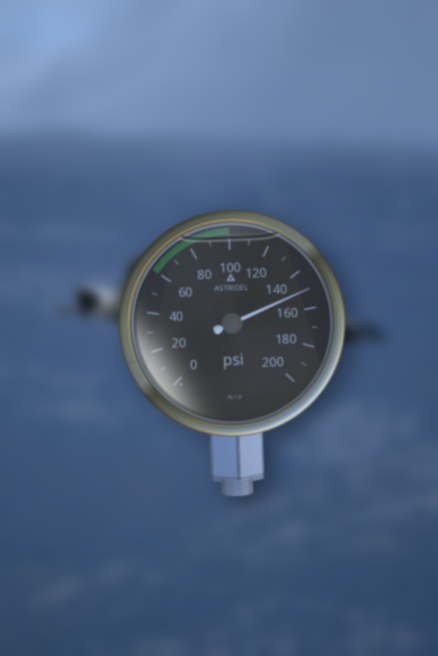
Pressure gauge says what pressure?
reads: 150 psi
